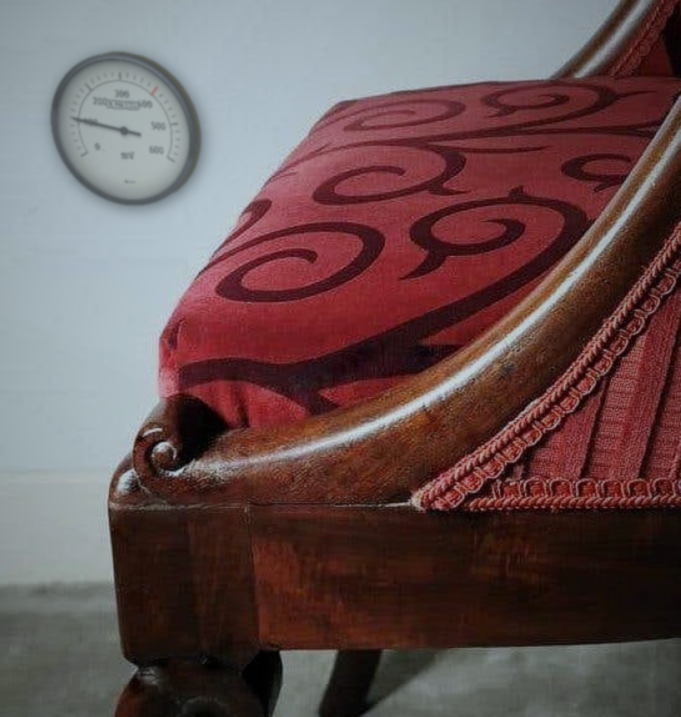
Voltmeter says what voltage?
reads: 100 mV
